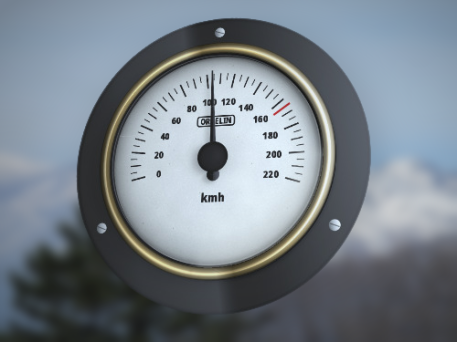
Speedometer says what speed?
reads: 105 km/h
